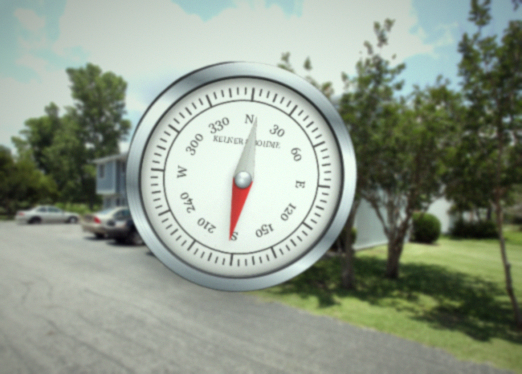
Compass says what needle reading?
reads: 185 °
